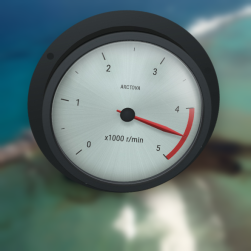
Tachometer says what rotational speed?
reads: 4500 rpm
